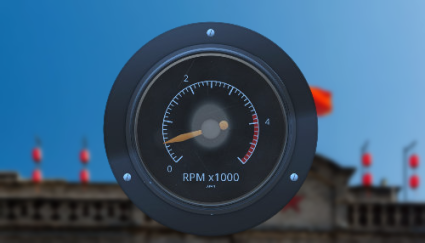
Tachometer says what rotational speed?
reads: 500 rpm
